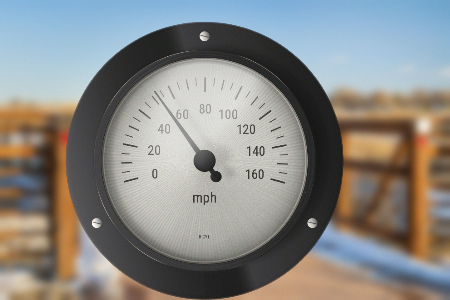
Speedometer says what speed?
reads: 52.5 mph
